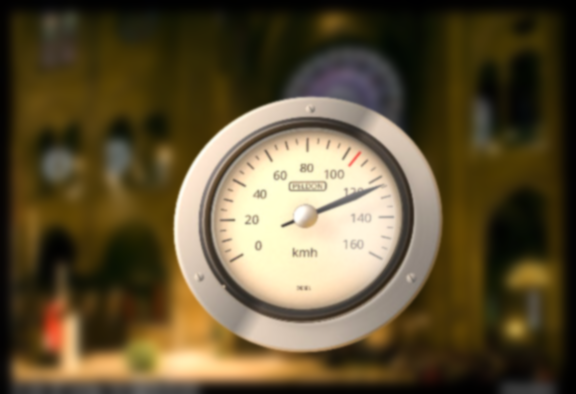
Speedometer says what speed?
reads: 125 km/h
